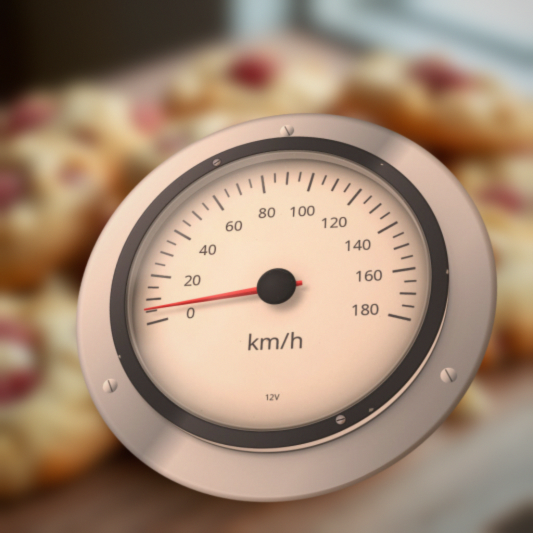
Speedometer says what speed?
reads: 5 km/h
